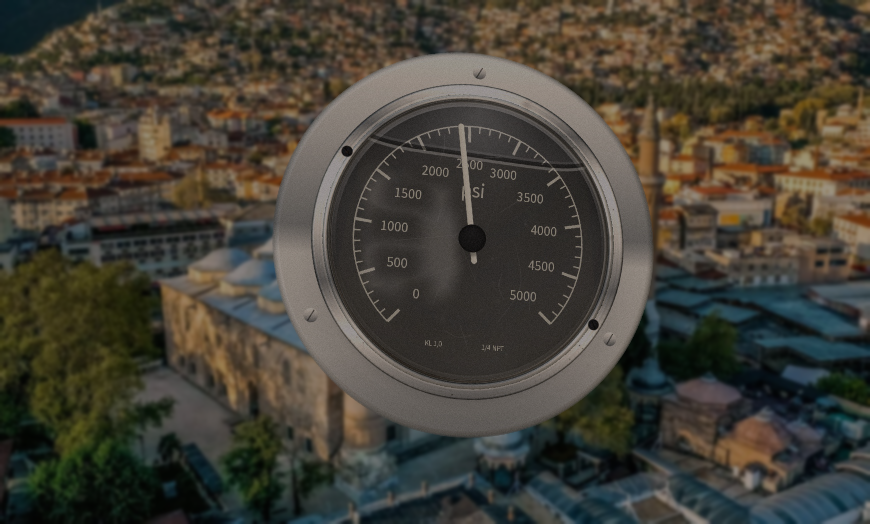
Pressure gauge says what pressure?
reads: 2400 psi
